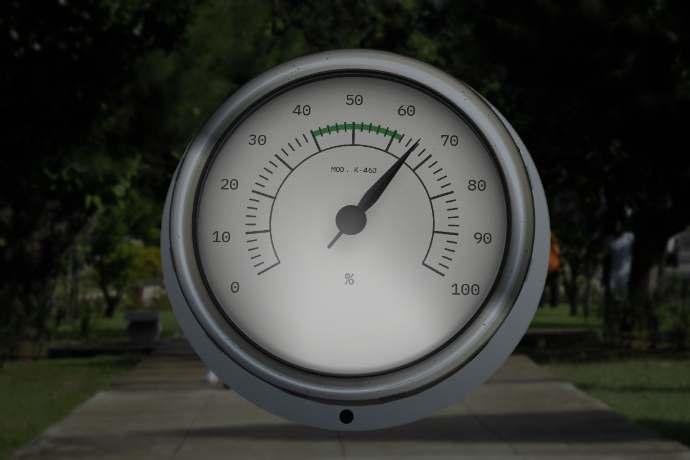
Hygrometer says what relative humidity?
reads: 66 %
